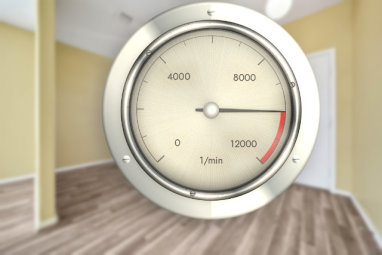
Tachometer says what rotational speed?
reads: 10000 rpm
